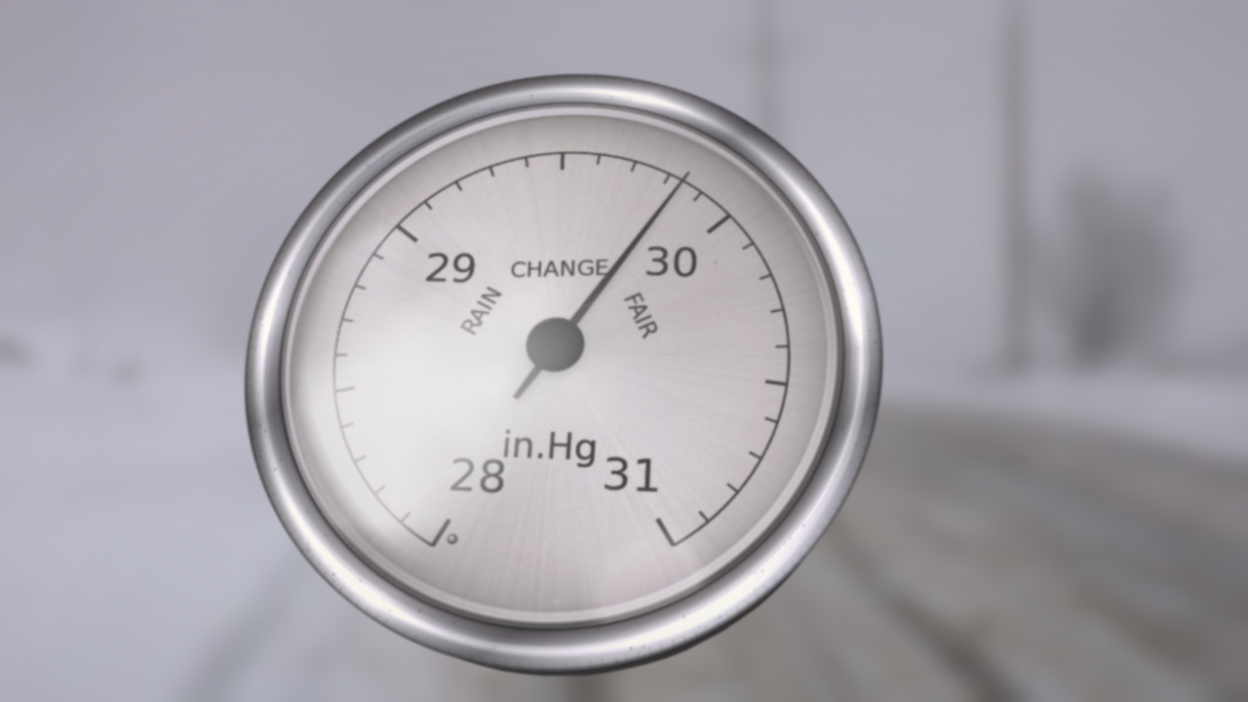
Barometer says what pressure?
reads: 29.85 inHg
